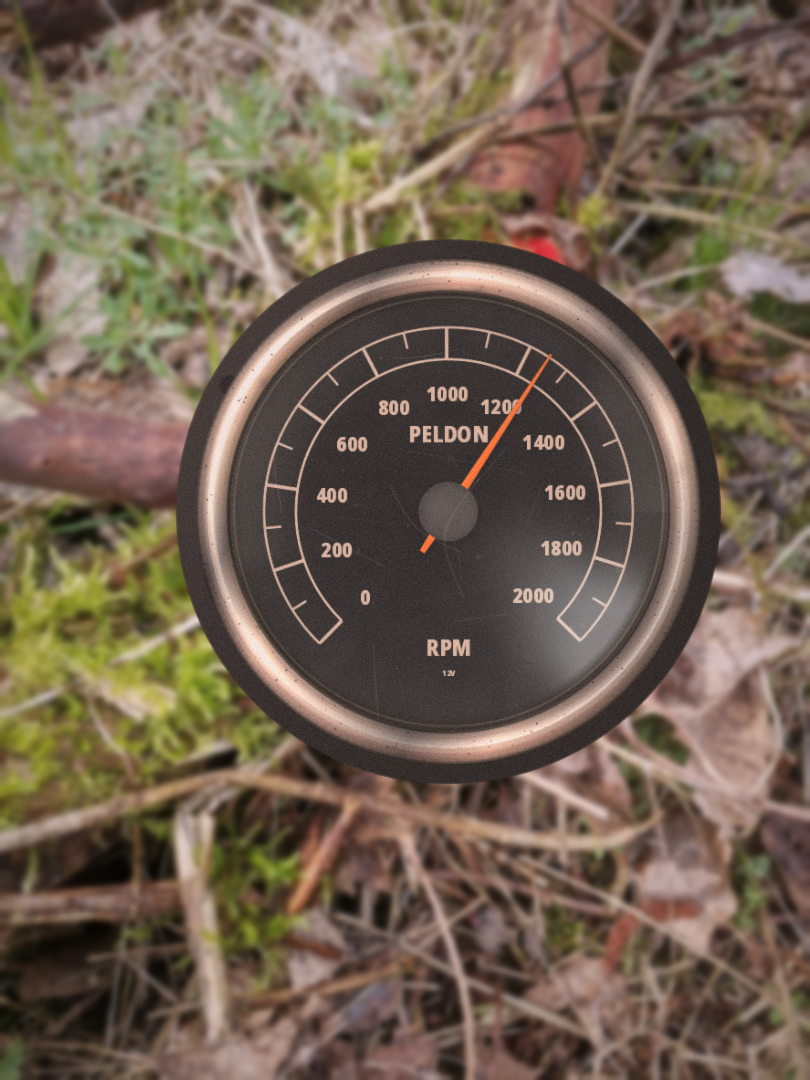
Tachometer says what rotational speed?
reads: 1250 rpm
